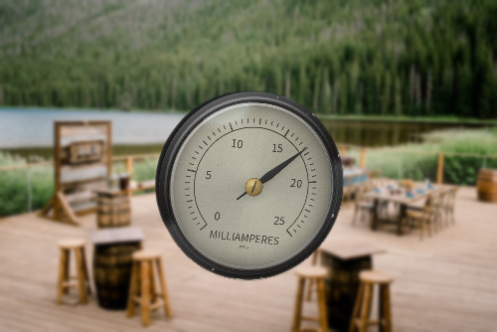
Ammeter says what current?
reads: 17 mA
